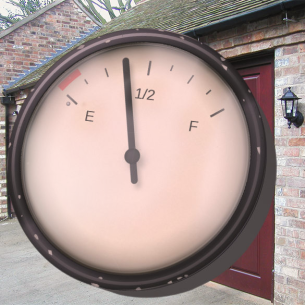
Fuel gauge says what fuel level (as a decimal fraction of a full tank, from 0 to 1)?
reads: 0.375
